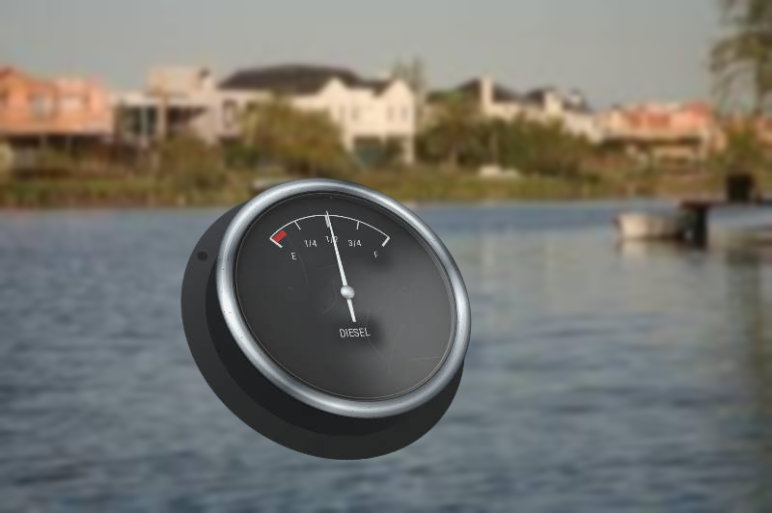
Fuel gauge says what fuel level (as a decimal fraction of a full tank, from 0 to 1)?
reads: 0.5
